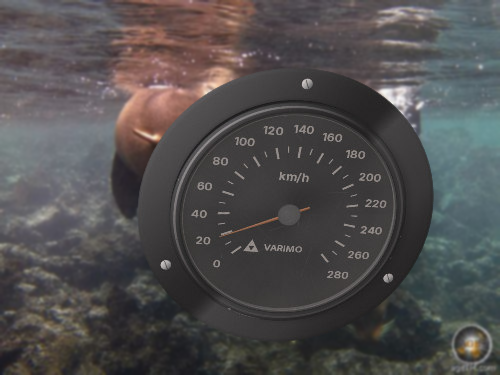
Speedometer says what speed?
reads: 20 km/h
